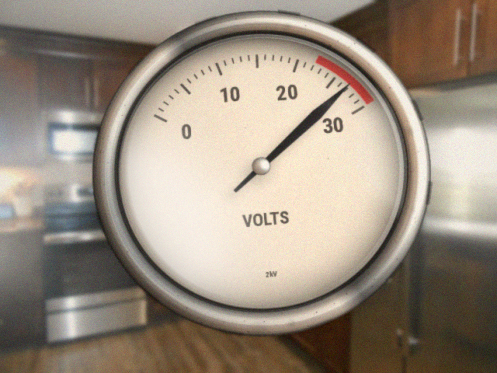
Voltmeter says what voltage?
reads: 27 V
